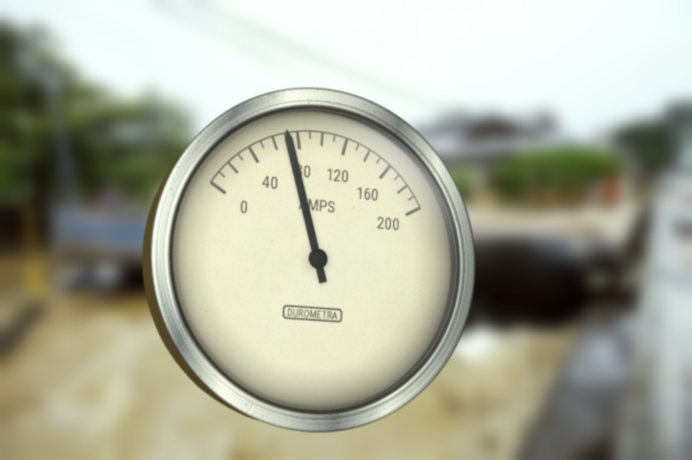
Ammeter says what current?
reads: 70 A
